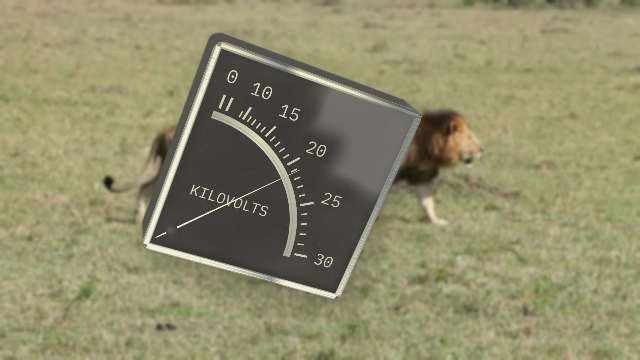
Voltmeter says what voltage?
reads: 21 kV
